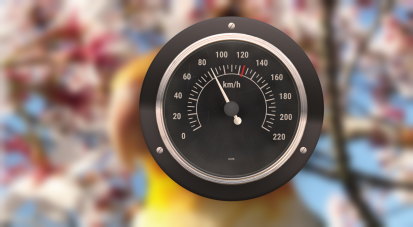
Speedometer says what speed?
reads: 85 km/h
